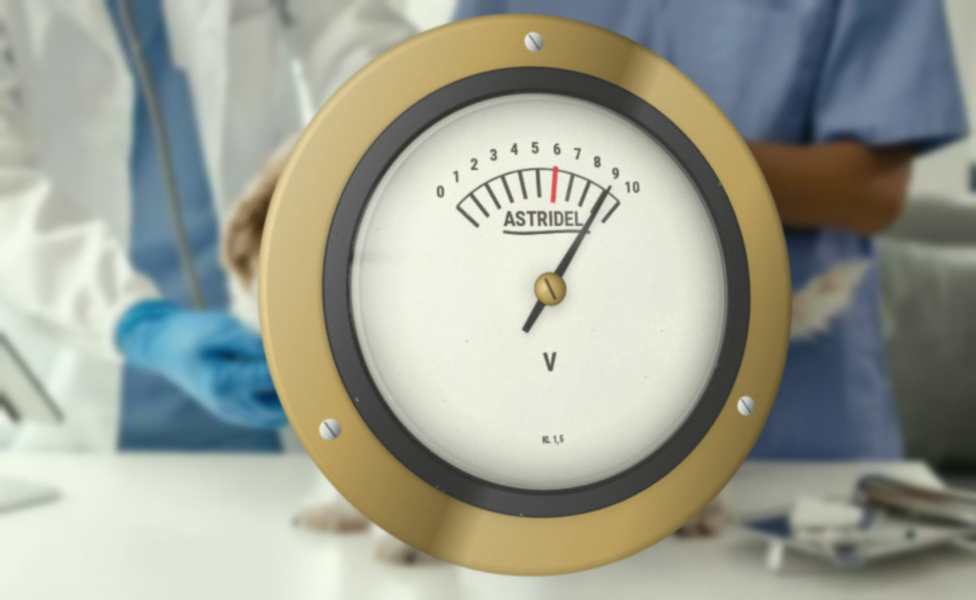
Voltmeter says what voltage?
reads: 9 V
